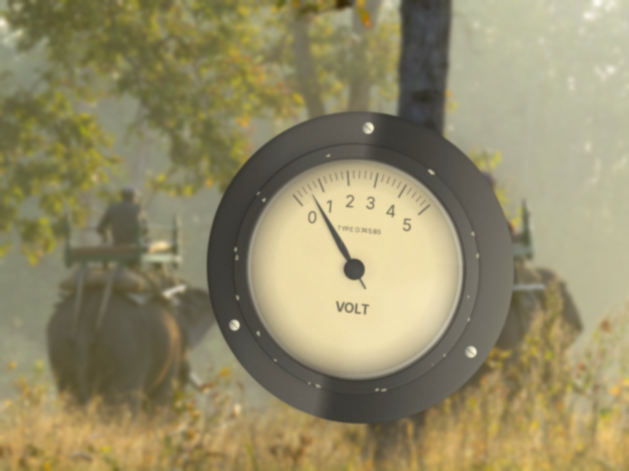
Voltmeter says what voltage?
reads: 0.6 V
